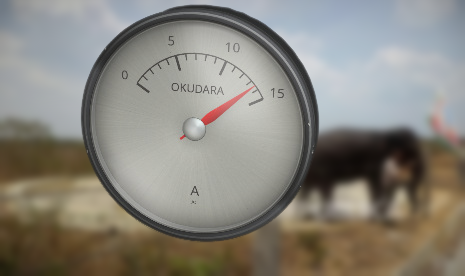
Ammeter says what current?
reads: 13.5 A
